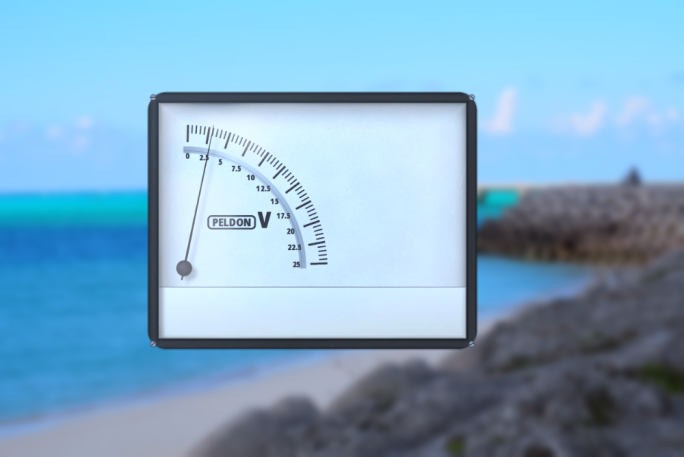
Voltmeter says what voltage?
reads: 3 V
